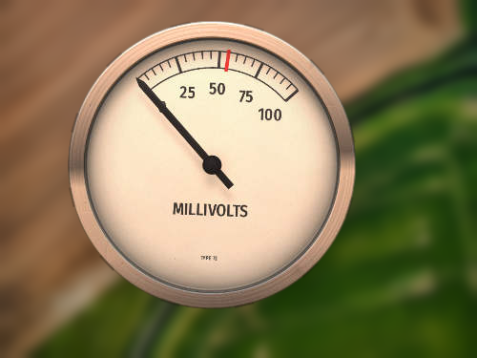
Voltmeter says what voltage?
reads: 0 mV
